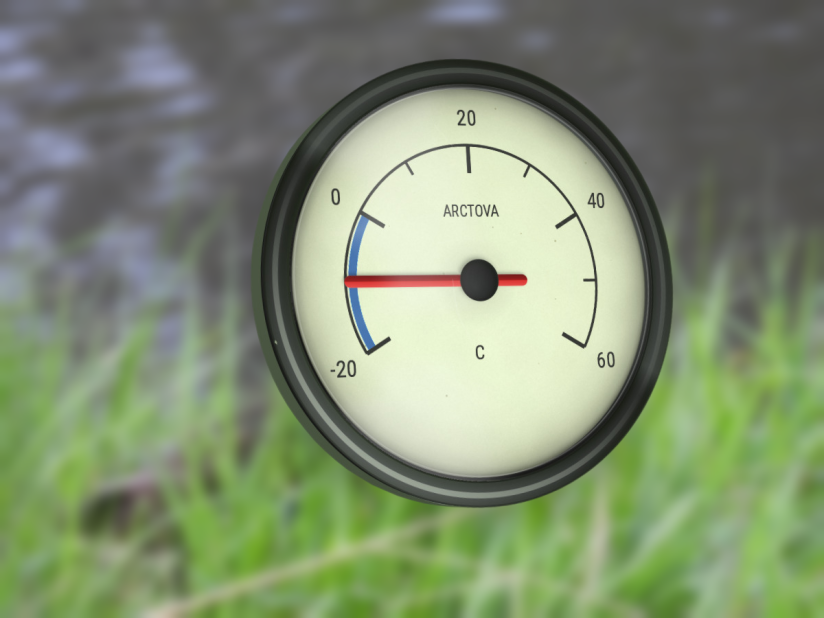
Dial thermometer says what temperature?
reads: -10 °C
